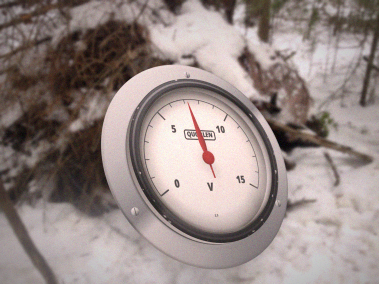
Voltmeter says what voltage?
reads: 7 V
